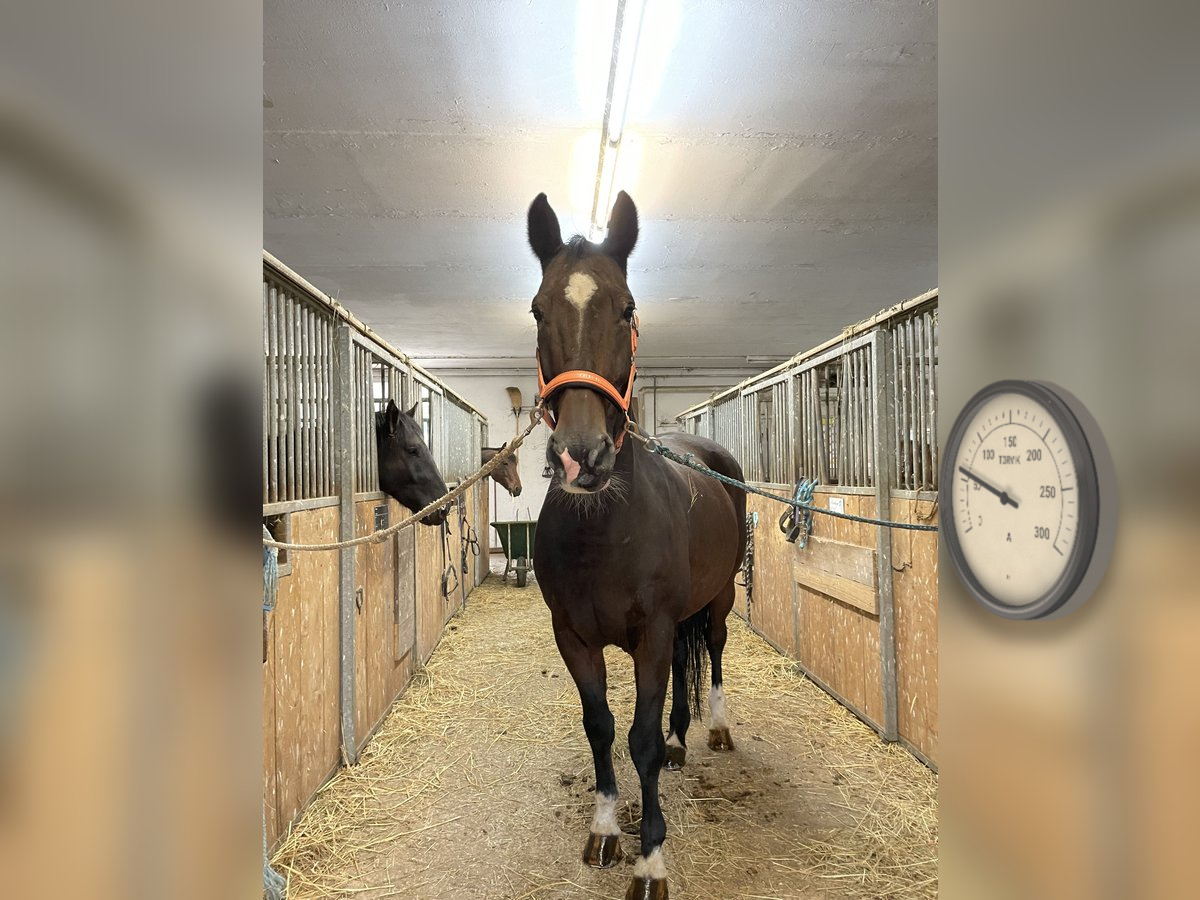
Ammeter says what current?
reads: 60 A
